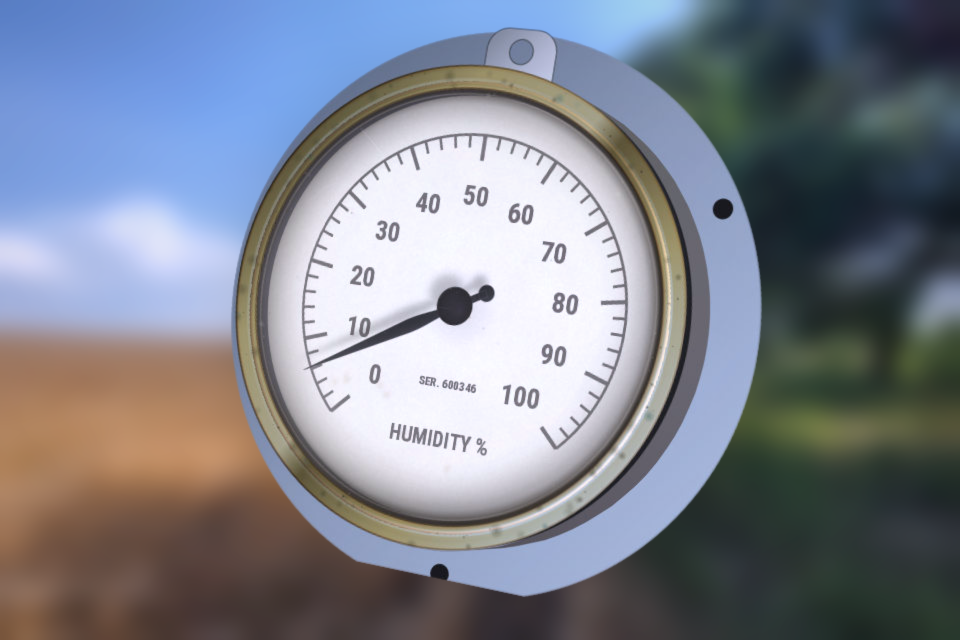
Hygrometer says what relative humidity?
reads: 6 %
